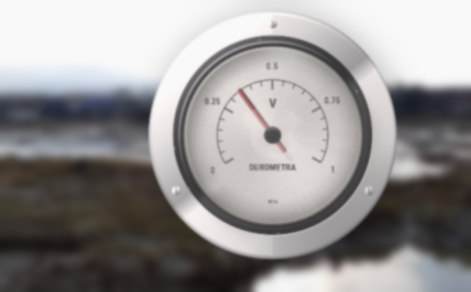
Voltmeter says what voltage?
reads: 0.35 V
